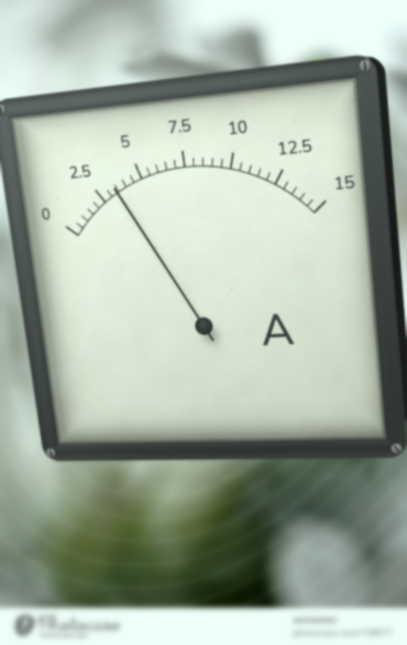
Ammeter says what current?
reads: 3.5 A
